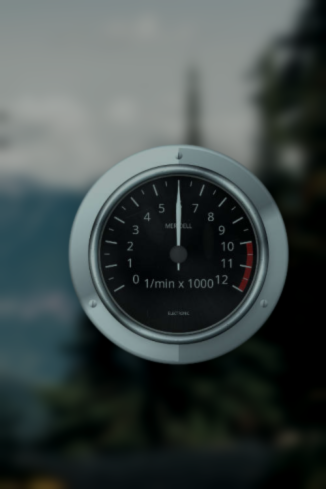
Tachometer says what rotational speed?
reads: 6000 rpm
